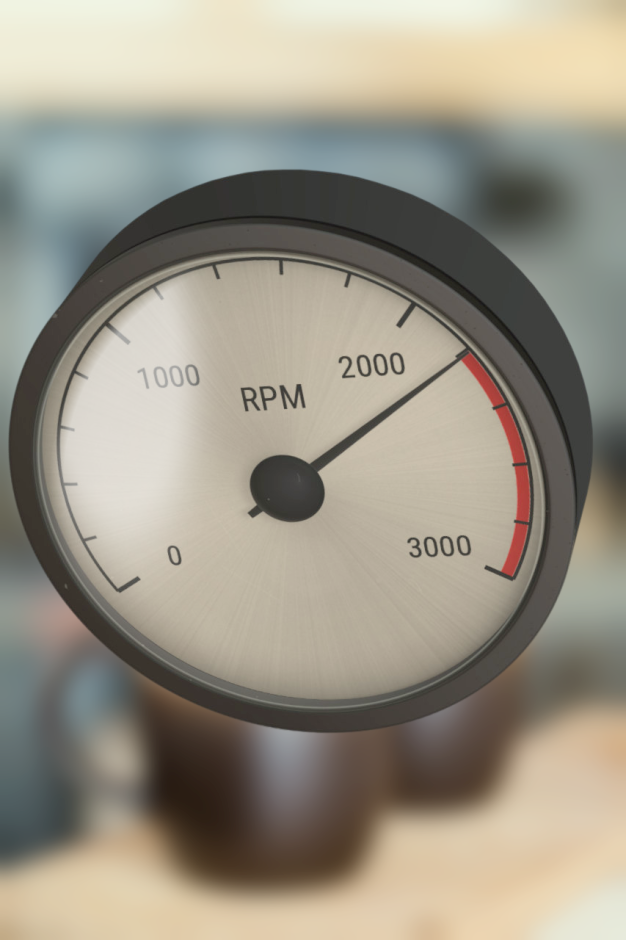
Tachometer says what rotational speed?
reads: 2200 rpm
